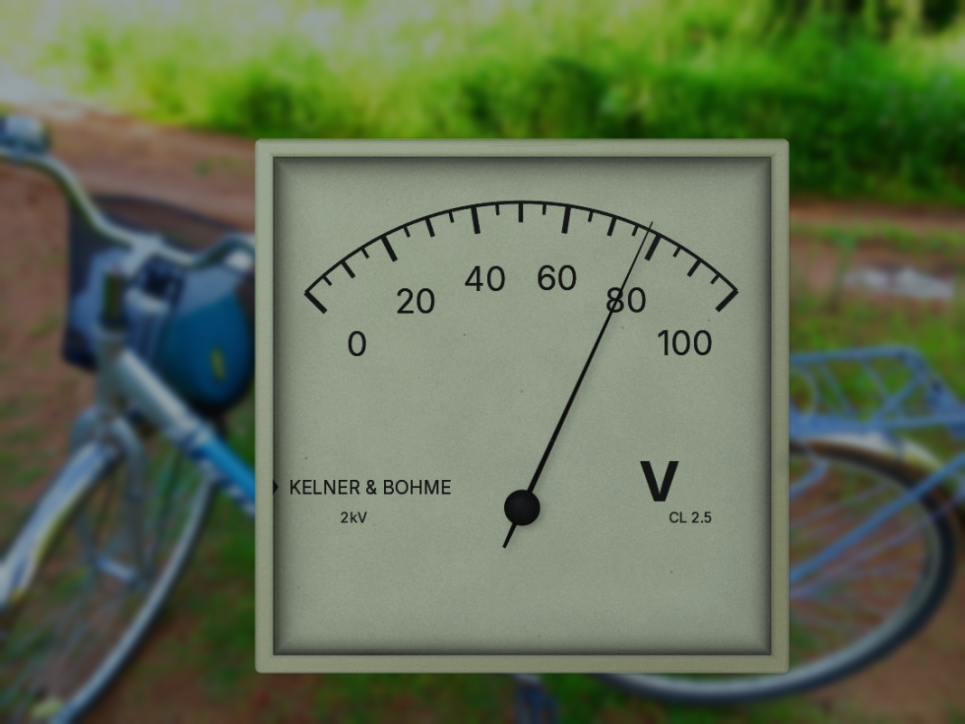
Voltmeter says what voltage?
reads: 77.5 V
